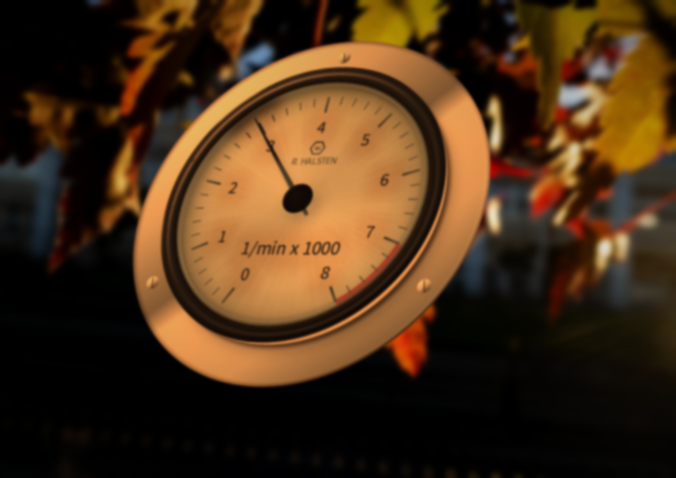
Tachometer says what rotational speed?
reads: 3000 rpm
